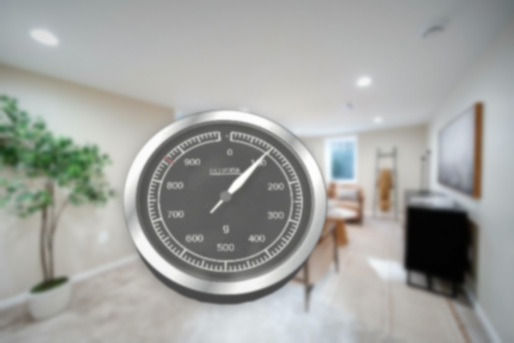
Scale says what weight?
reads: 100 g
